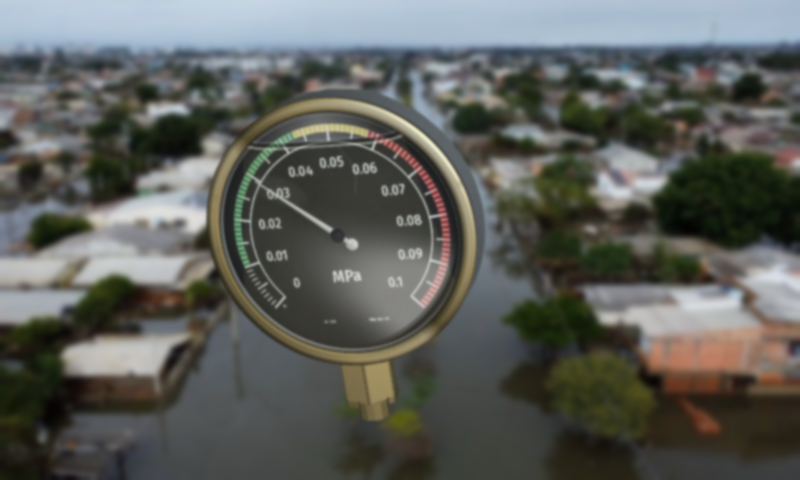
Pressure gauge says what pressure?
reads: 0.03 MPa
